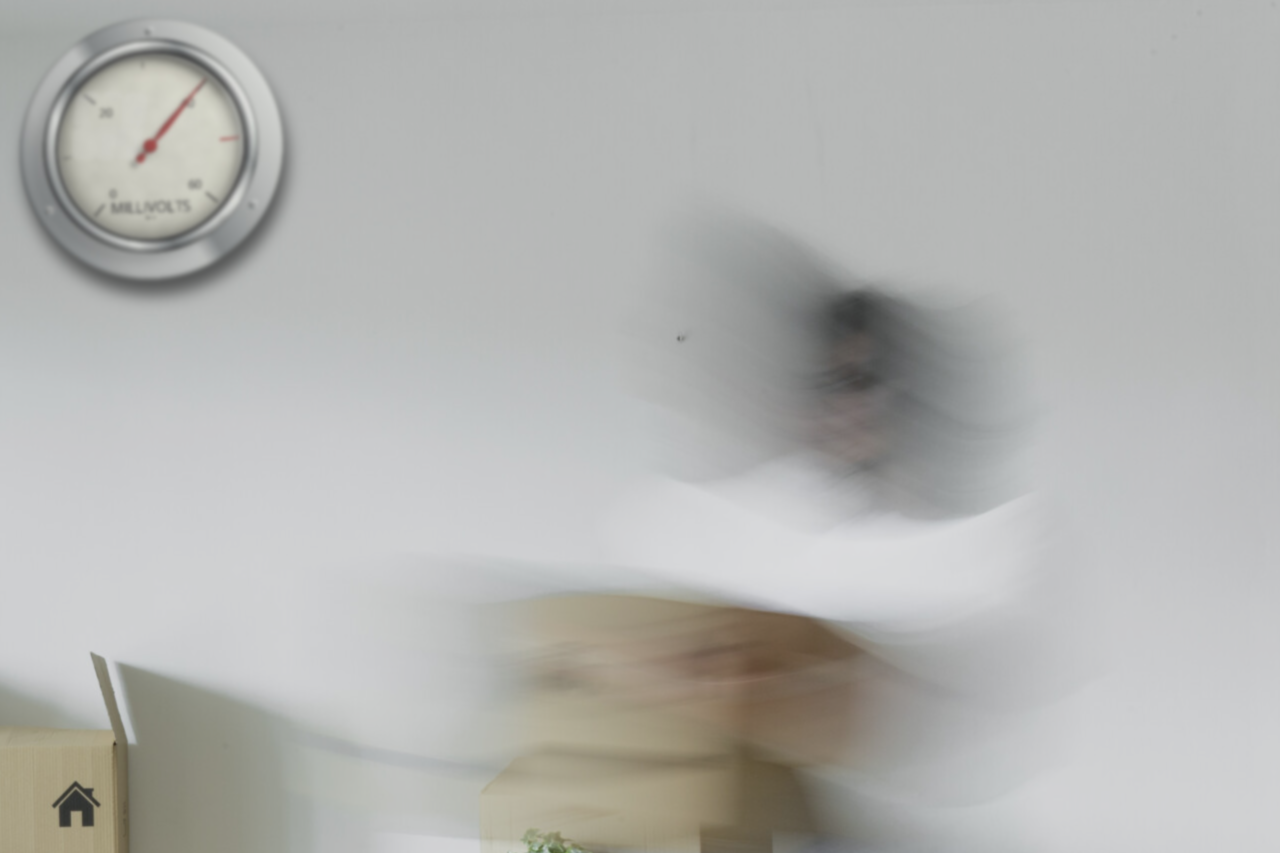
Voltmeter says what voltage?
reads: 40 mV
